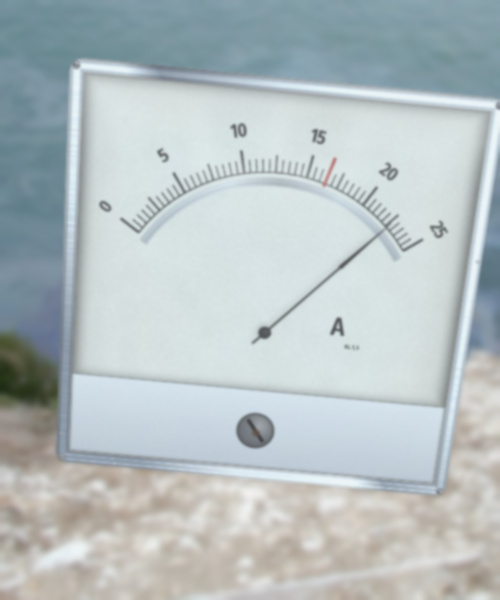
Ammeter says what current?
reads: 22.5 A
